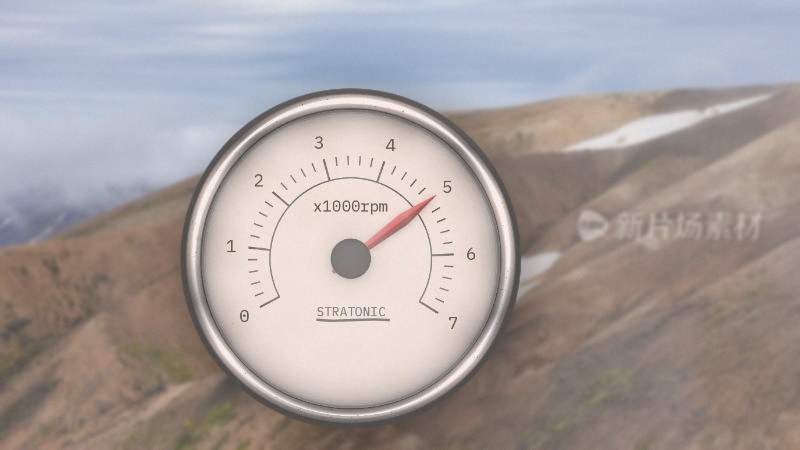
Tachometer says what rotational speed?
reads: 5000 rpm
